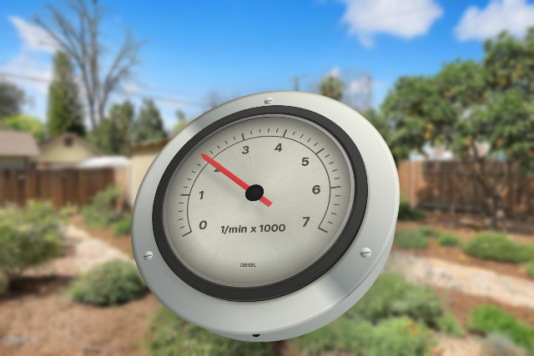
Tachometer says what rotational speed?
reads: 2000 rpm
